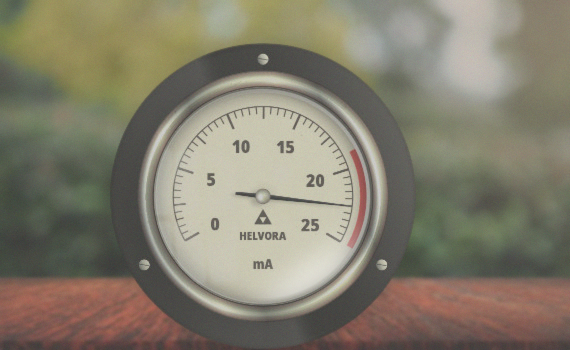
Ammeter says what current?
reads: 22.5 mA
